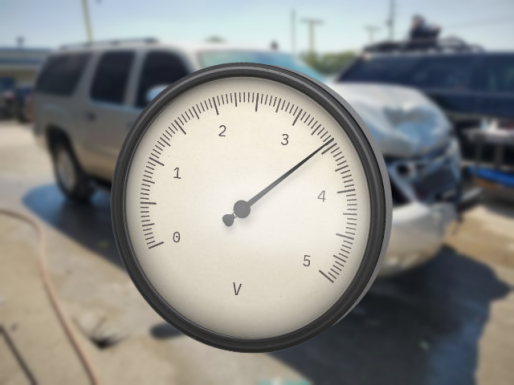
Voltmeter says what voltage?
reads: 3.45 V
